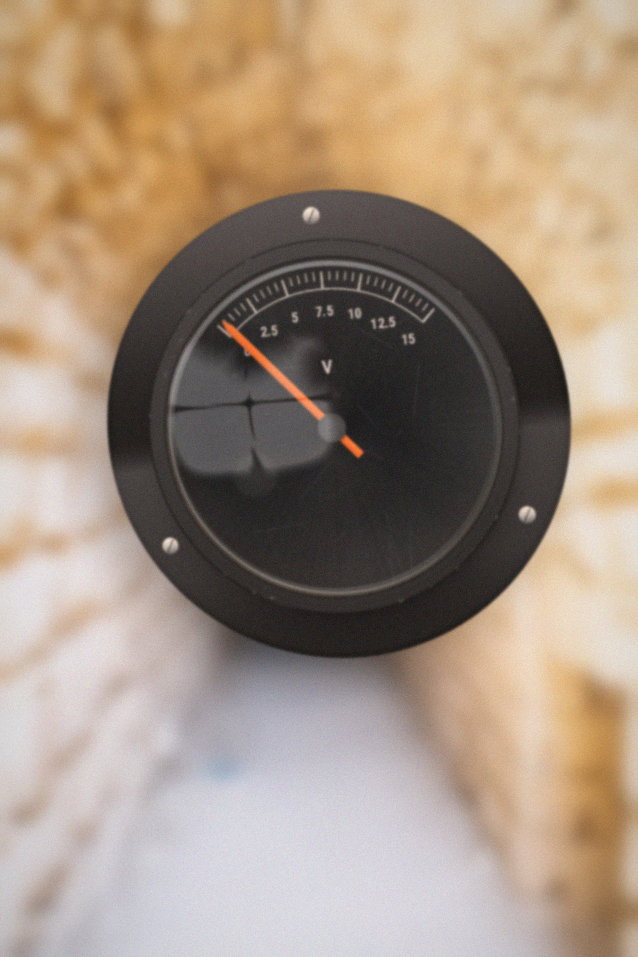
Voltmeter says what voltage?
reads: 0.5 V
